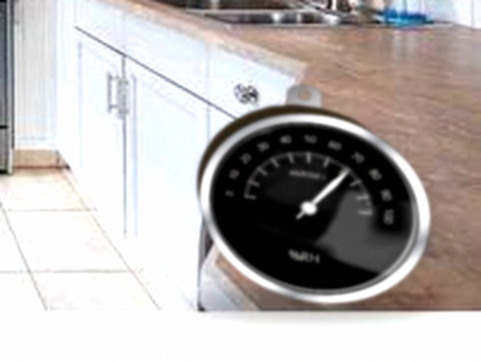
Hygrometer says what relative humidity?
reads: 70 %
